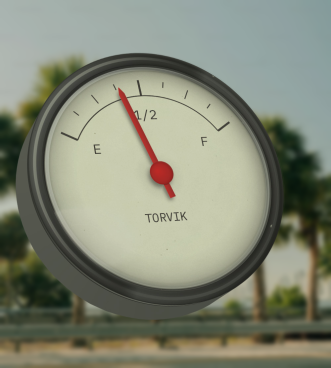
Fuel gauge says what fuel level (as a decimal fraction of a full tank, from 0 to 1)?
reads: 0.375
